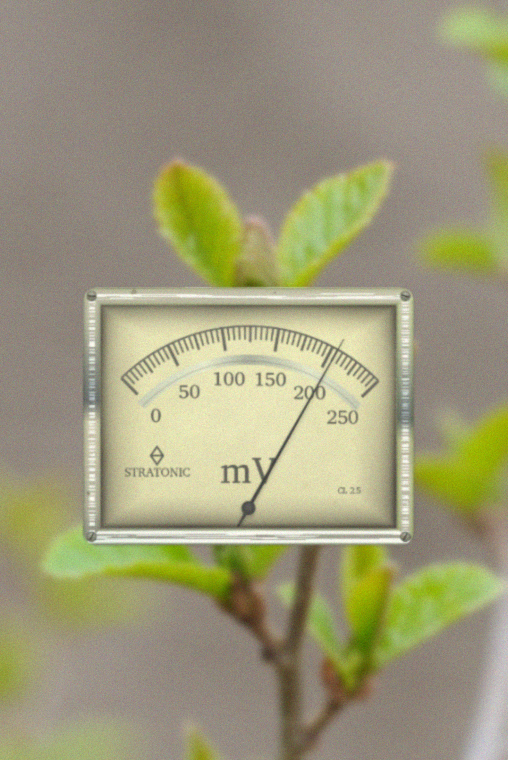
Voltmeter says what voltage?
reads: 205 mV
